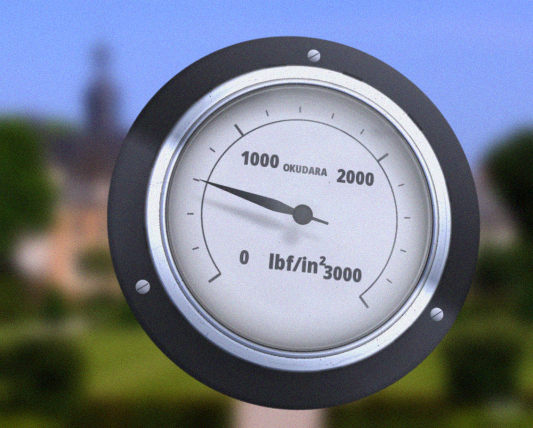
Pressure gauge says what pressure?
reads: 600 psi
